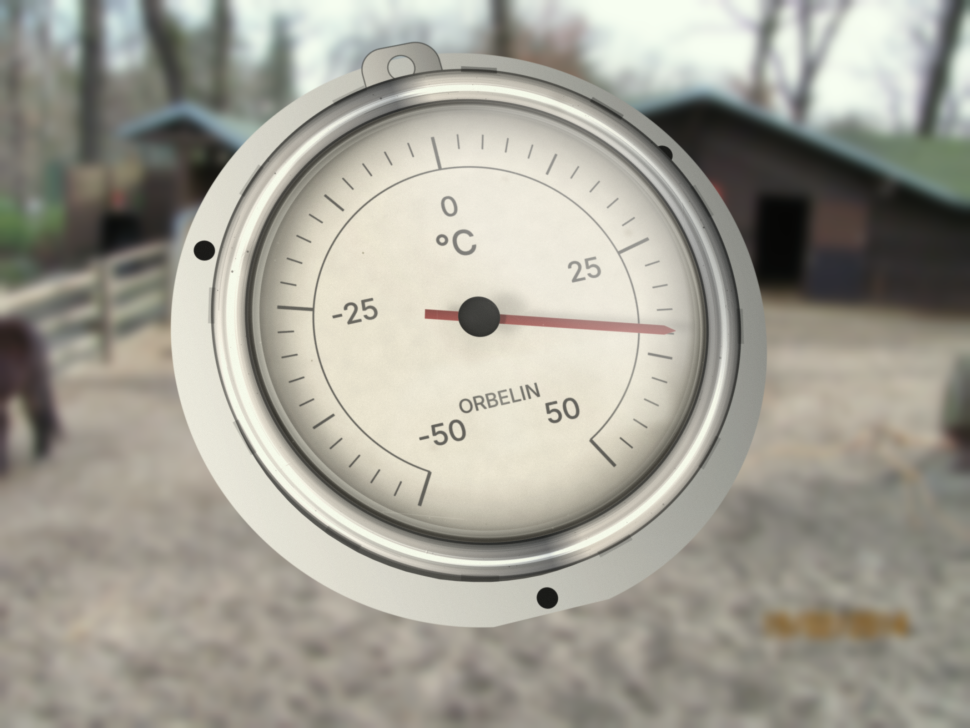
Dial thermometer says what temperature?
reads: 35 °C
